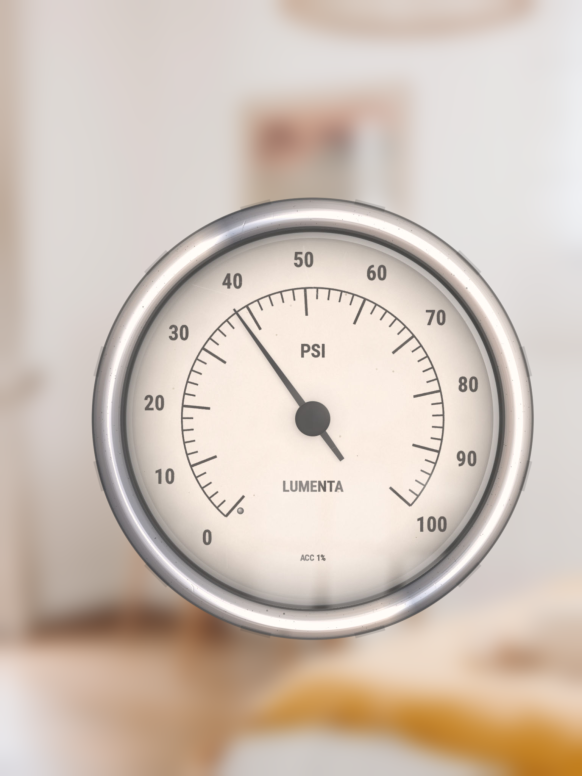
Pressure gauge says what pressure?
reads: 38 psi
